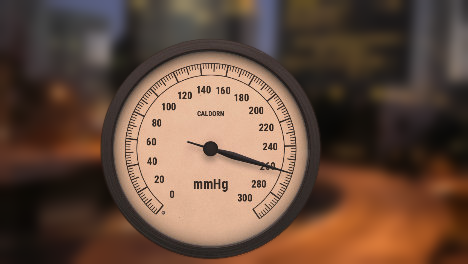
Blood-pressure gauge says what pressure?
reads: 260 mmHg
